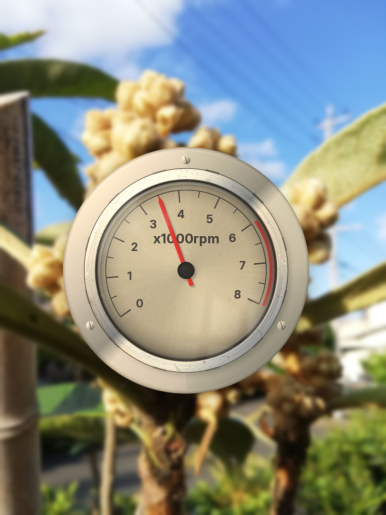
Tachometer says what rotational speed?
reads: 3500 rpm
